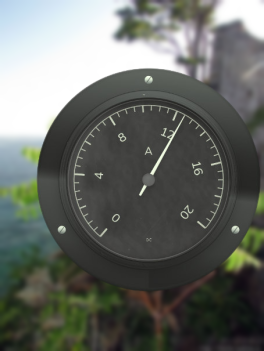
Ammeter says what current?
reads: 12.5 A
